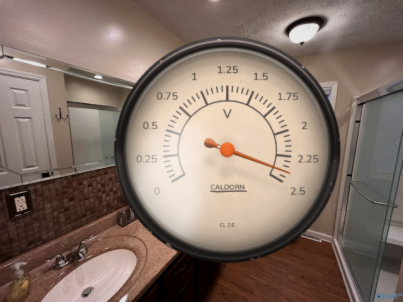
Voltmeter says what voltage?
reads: 2.4 V
